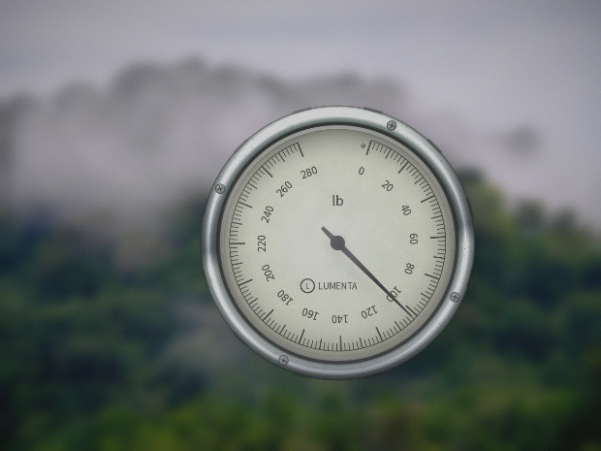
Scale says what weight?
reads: 102 lb
